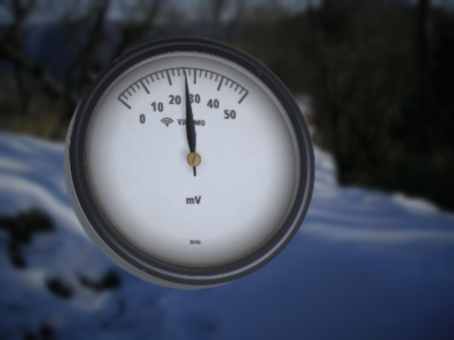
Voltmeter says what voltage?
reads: 26 mV
